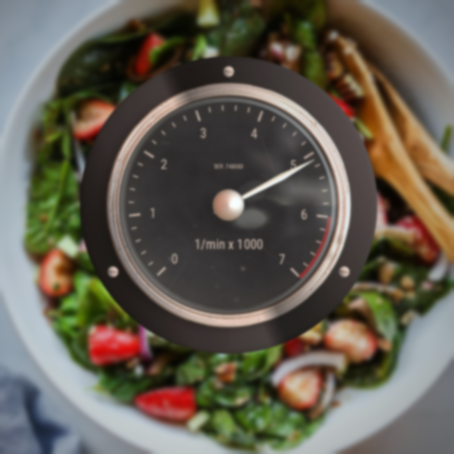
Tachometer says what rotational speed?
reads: 5100 rpm
